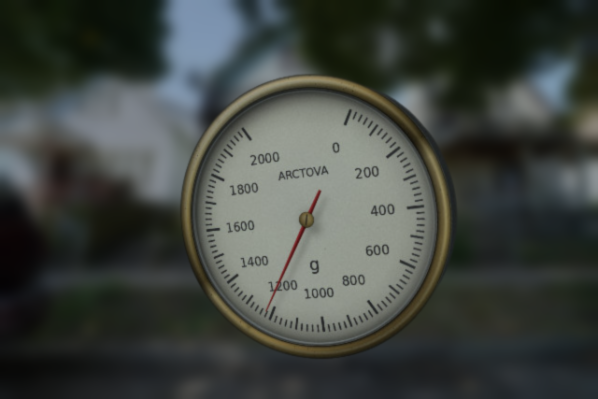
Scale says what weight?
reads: 1220 g
